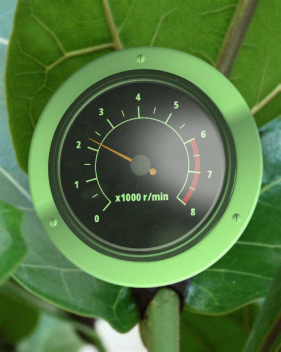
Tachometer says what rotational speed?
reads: 2250 rpm
